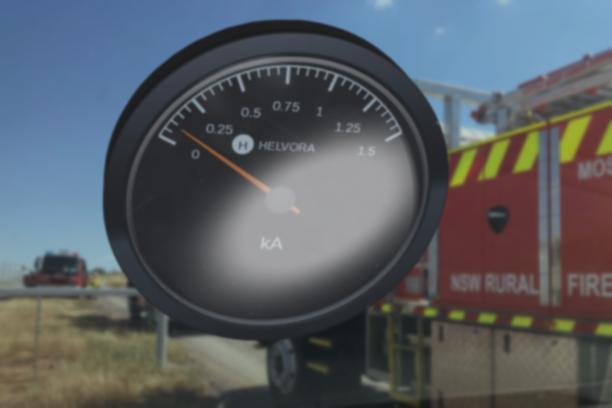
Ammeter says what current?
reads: 0.1 kA
